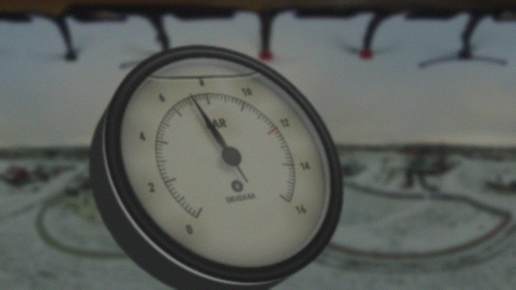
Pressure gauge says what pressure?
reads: 7 bar
